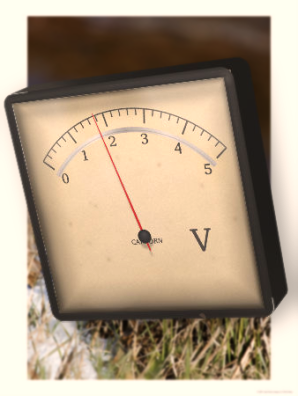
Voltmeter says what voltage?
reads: 1.8 V
